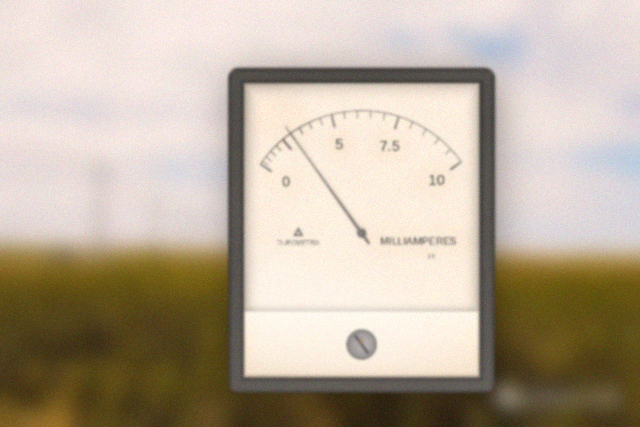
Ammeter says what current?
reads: 3 mA
